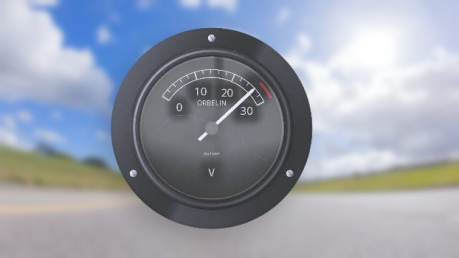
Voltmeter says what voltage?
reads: 26 V
